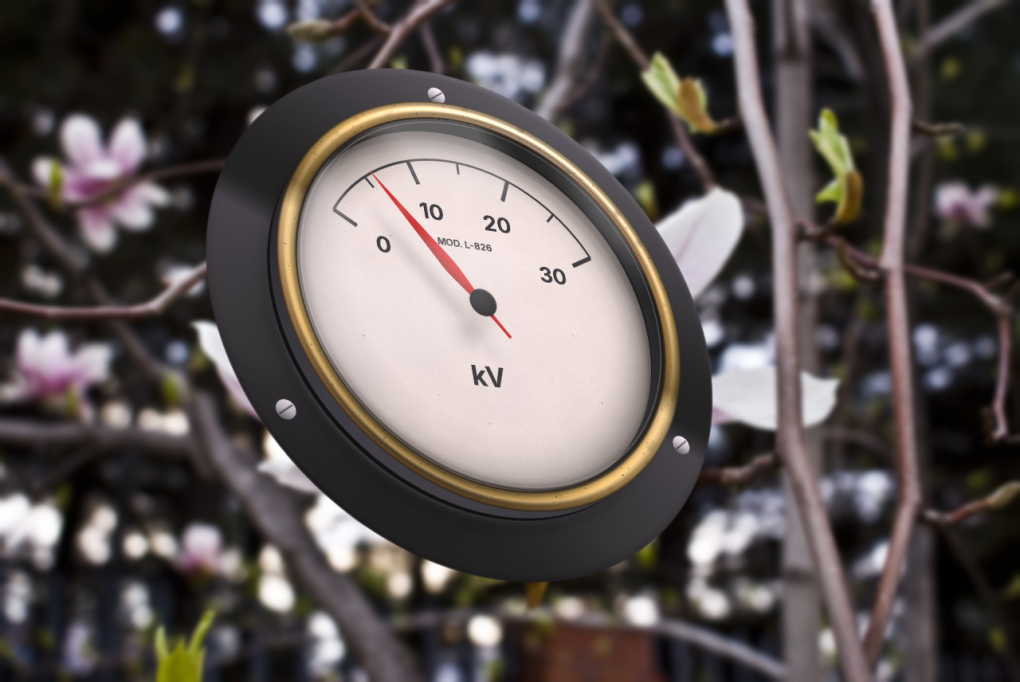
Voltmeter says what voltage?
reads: 5 kV
